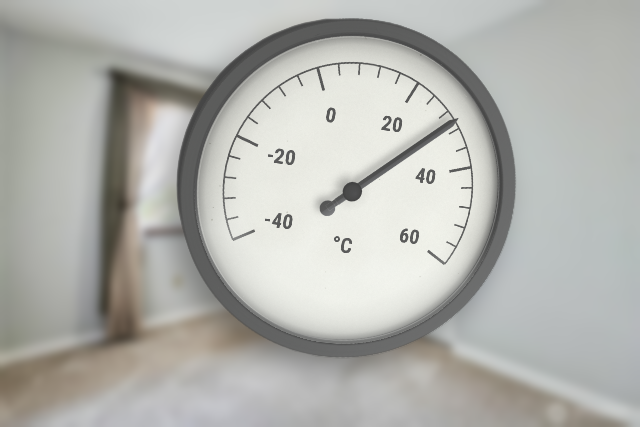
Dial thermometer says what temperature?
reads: 30 °C
